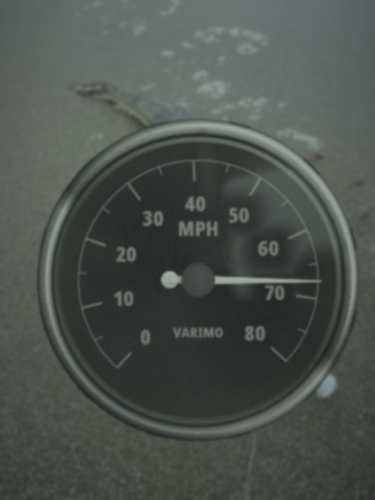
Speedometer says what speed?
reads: 67.5 mph
